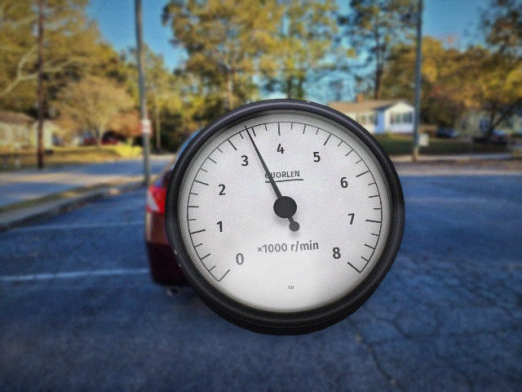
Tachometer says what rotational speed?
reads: 3375 rpm
